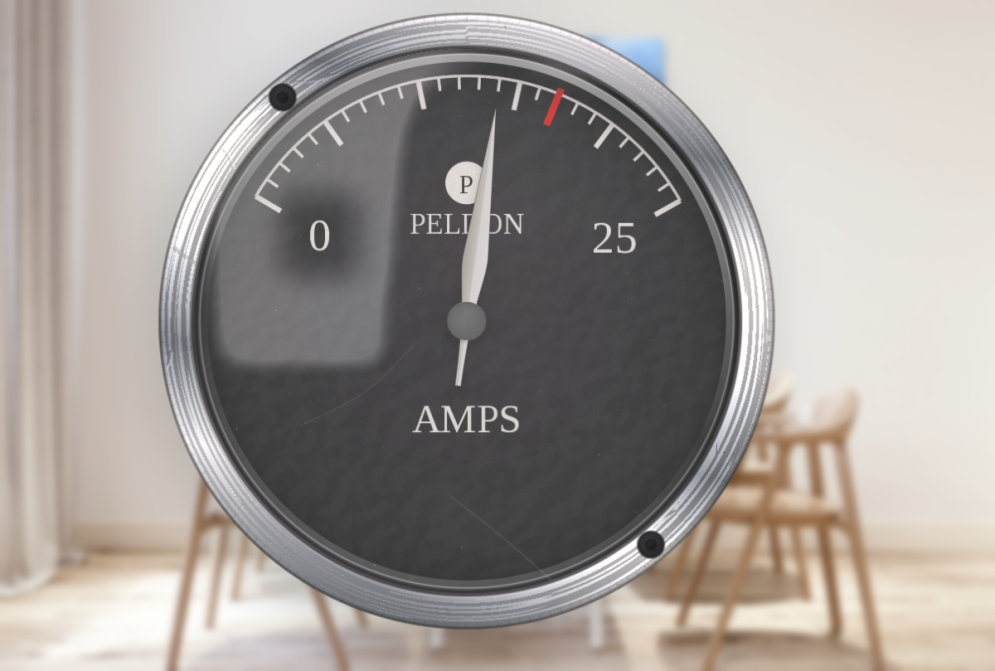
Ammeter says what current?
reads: 14 A
